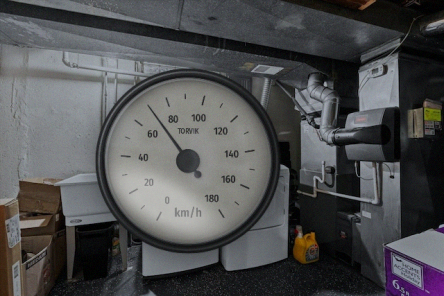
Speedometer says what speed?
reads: 70 km/h
